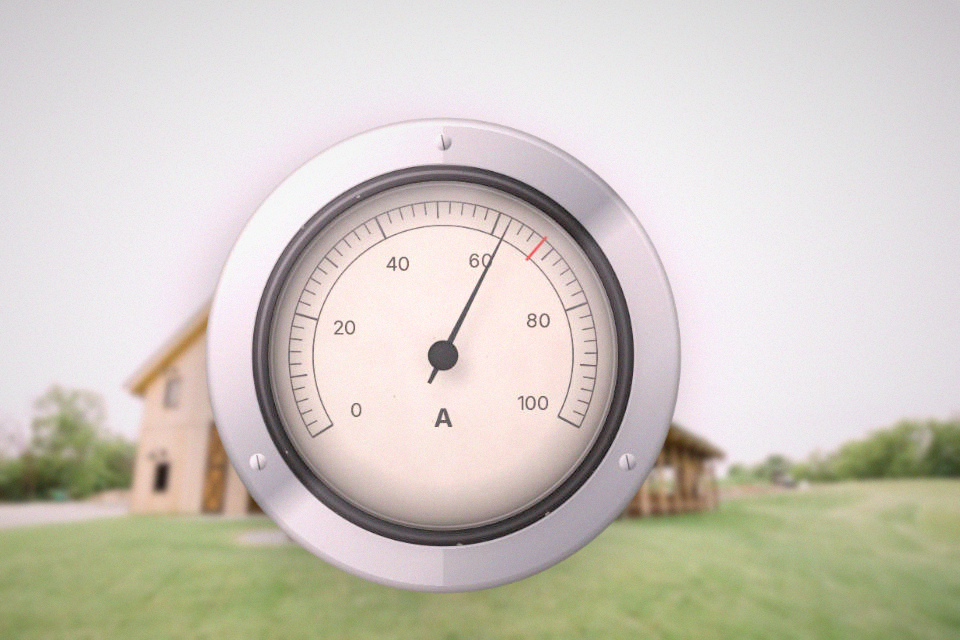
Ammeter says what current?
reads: 62 A
